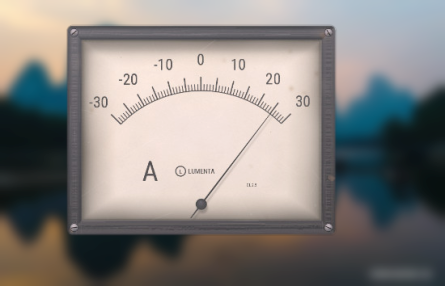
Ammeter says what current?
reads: 25 A
